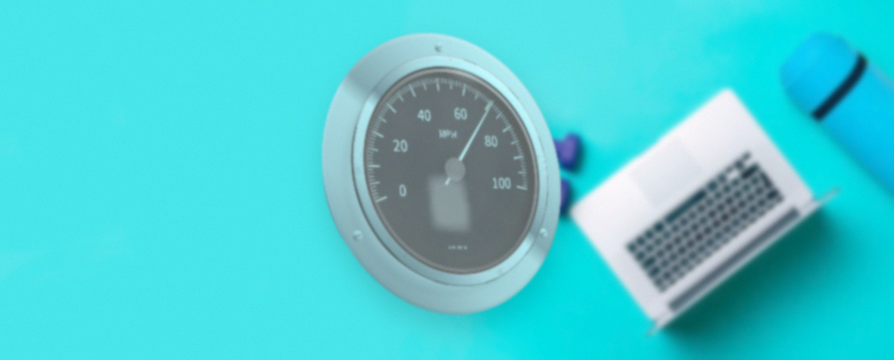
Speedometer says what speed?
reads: 70 mph
